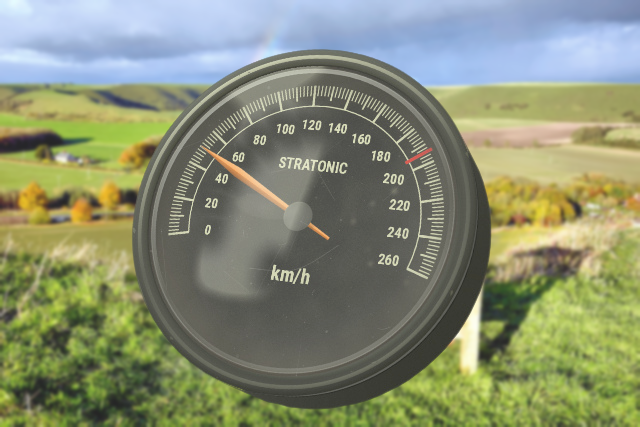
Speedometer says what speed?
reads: 50 km/h
